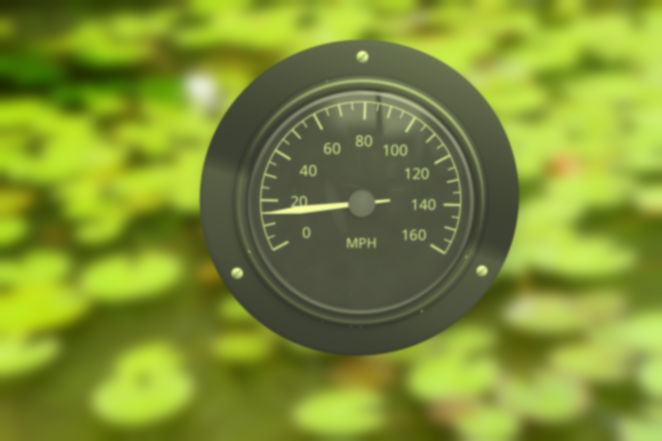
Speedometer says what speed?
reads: 15 mph
